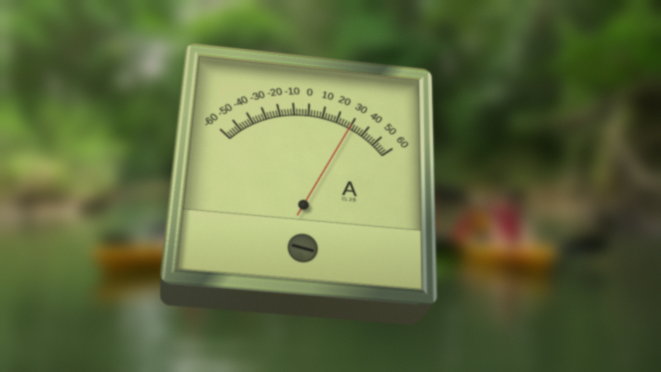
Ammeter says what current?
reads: 30 A
